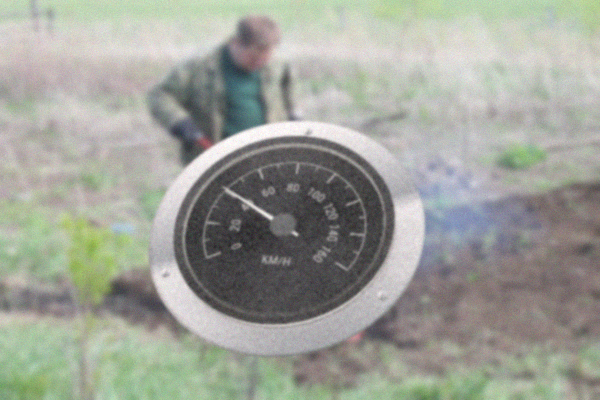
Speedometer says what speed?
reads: 40 km/h
